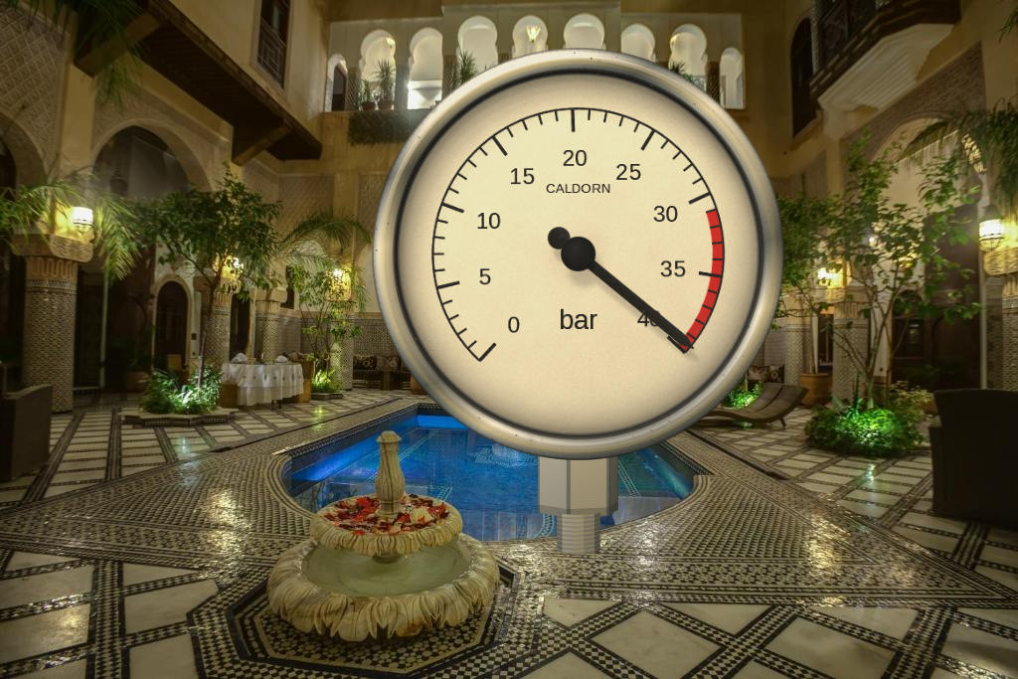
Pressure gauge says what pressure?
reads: 39.5 bar
